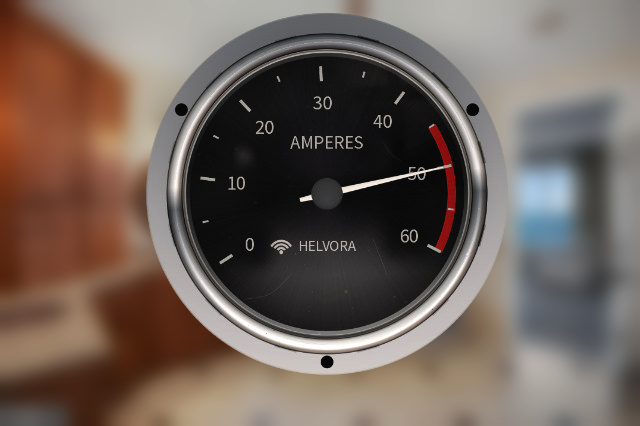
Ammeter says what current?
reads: 50 A
